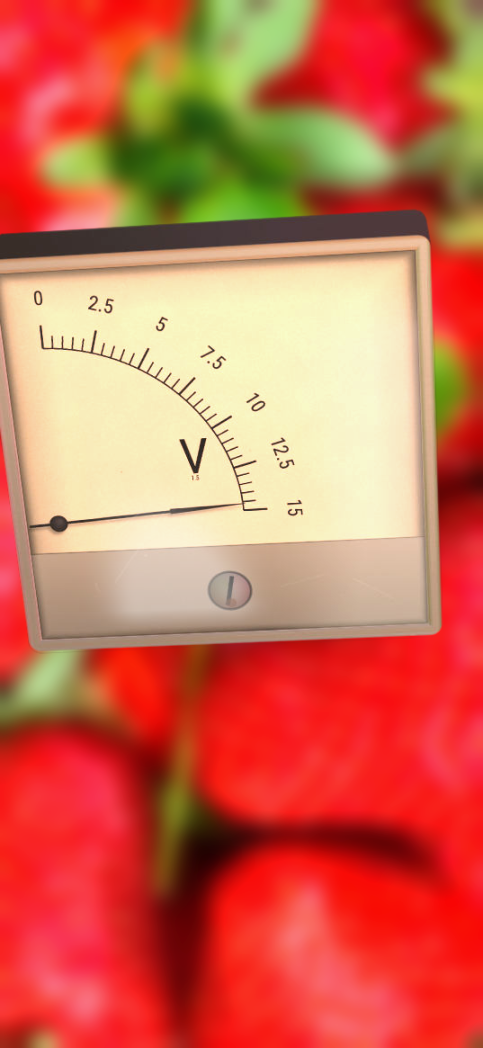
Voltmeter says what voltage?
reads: 14.5 V
